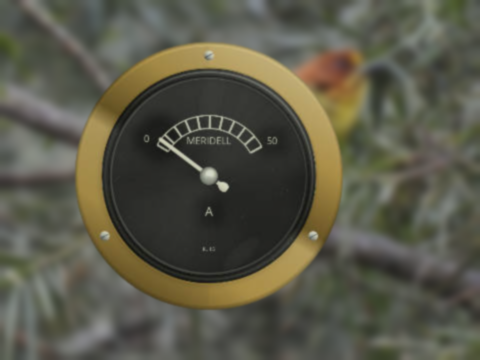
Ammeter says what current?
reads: 2.5 A
